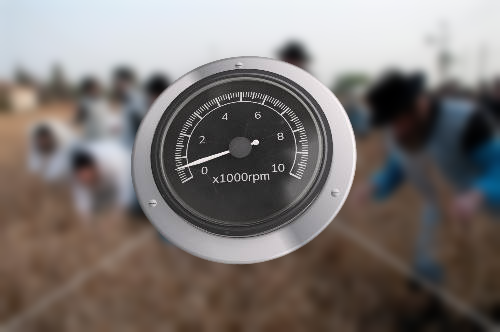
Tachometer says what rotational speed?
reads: 500 rpm
